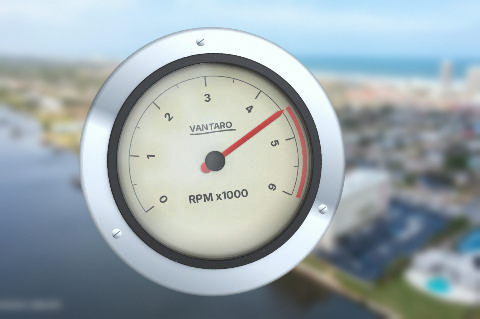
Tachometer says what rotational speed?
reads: 4500 rpm
